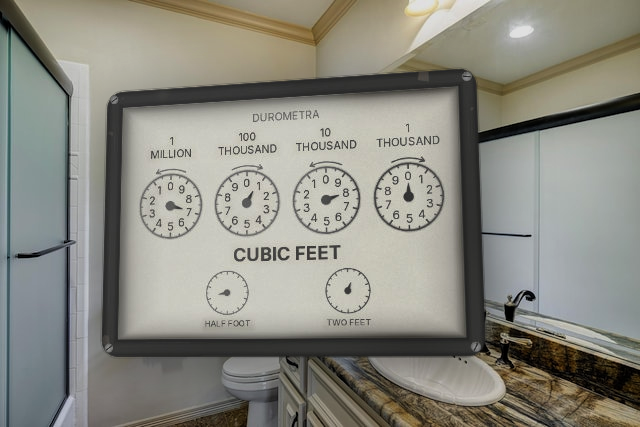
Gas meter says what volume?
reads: 708000 ft³
